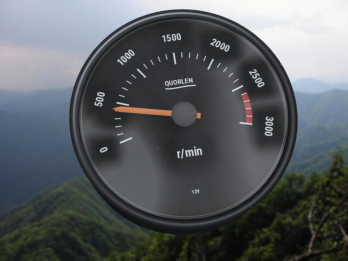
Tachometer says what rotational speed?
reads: 400 rpm
